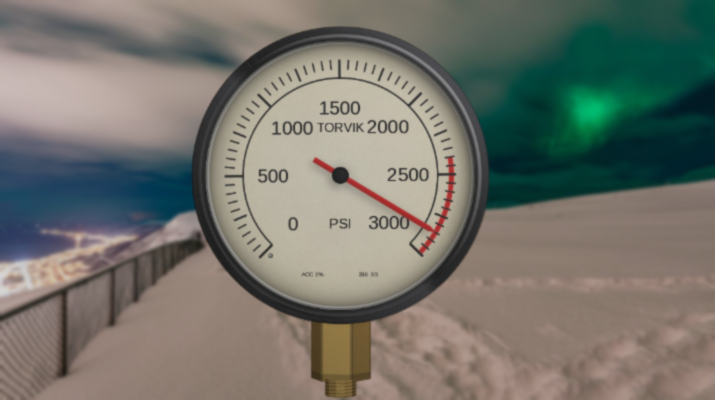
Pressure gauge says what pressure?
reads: 2850 psi
